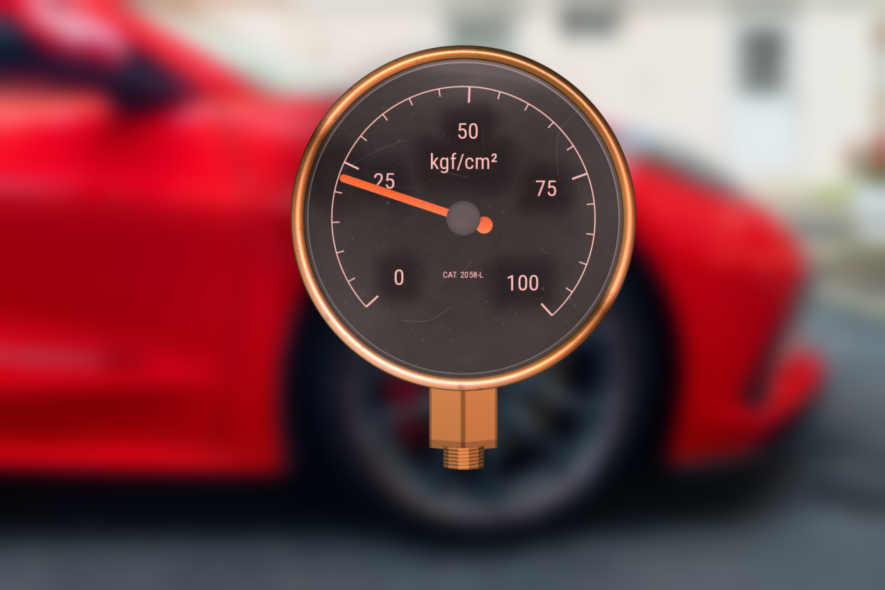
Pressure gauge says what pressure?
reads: 22.5 kg/cm²
